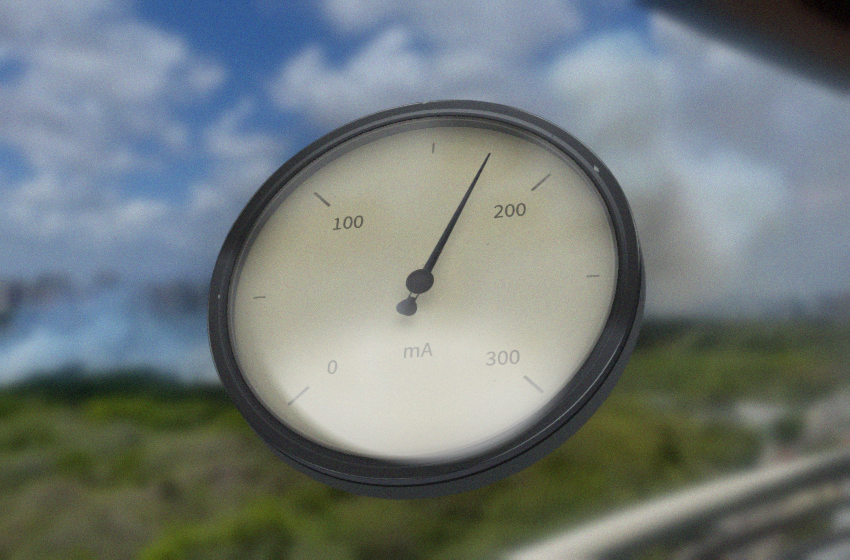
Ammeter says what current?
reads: 175 mA
